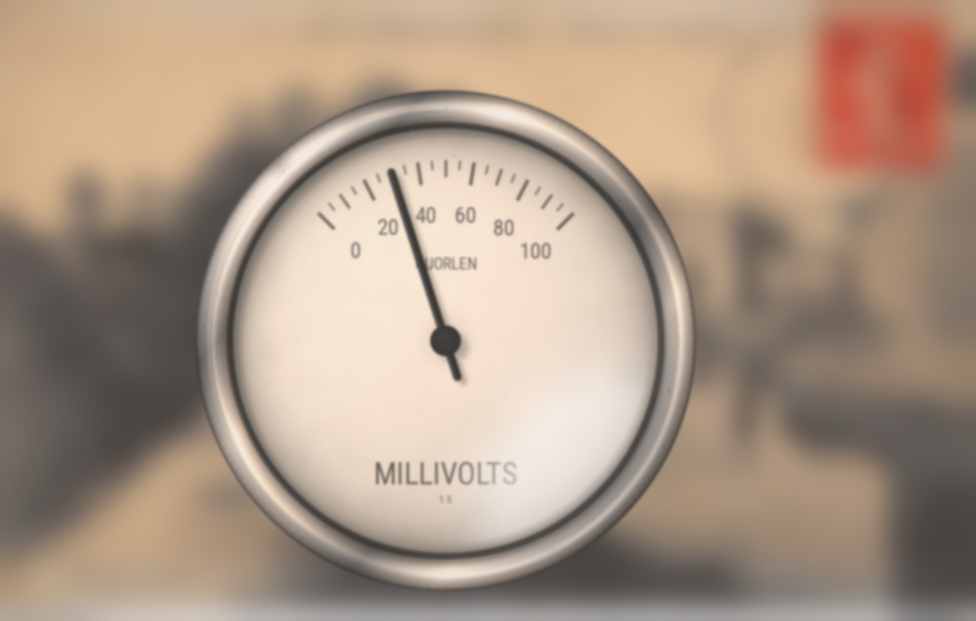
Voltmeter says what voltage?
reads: 30 mV
